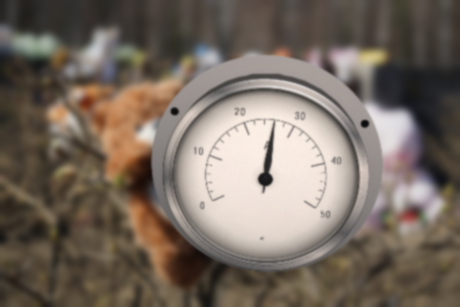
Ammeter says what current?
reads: 26 A
